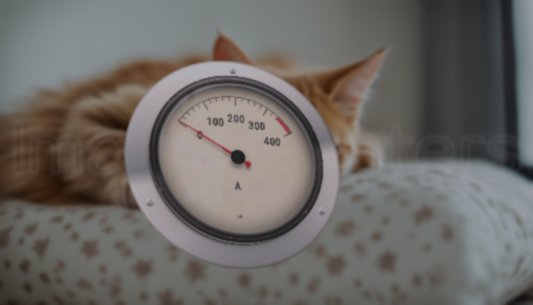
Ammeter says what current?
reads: 0 A
